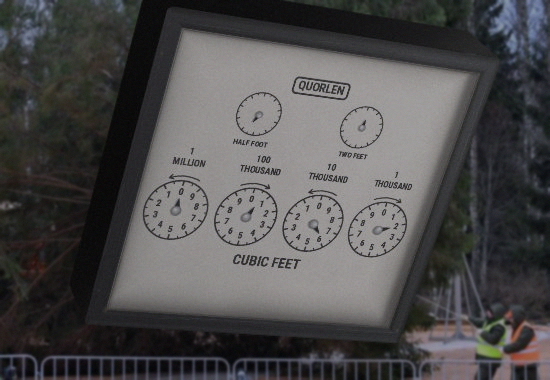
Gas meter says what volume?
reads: 6200 ft³
